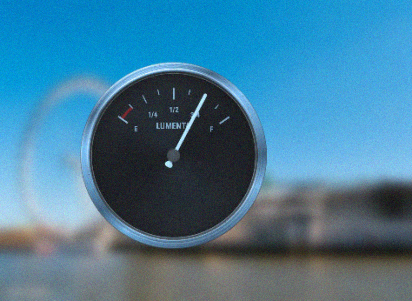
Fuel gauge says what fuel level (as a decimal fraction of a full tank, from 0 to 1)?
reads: 0.75
